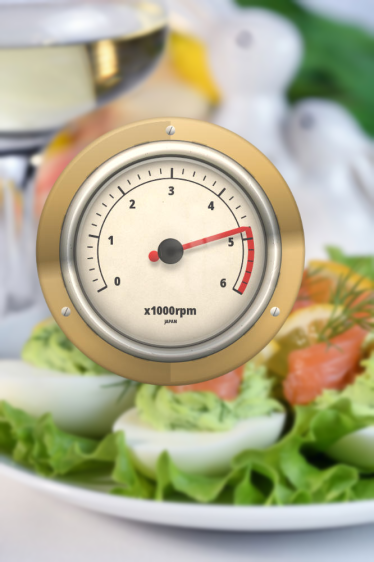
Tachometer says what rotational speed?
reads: 4800 rpm
